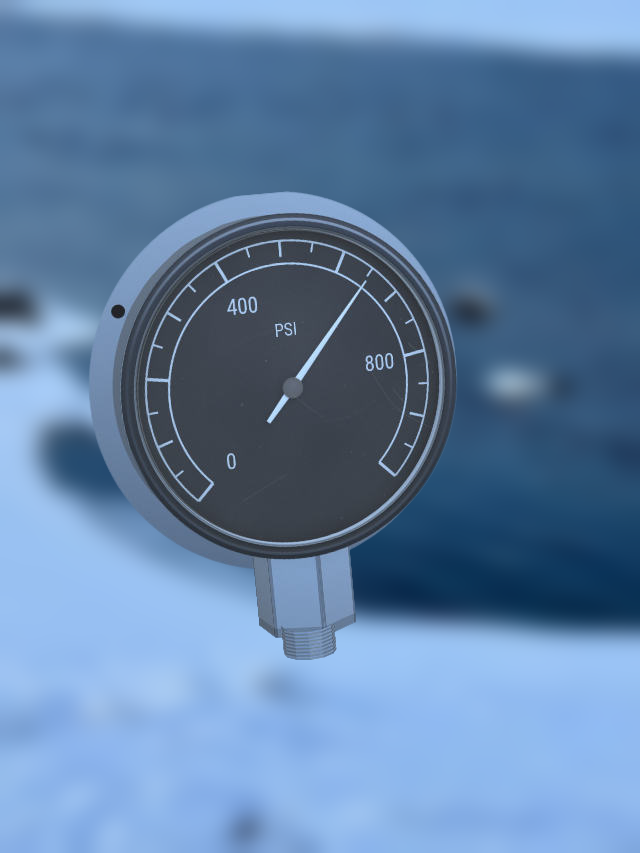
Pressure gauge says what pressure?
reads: 650 psi
